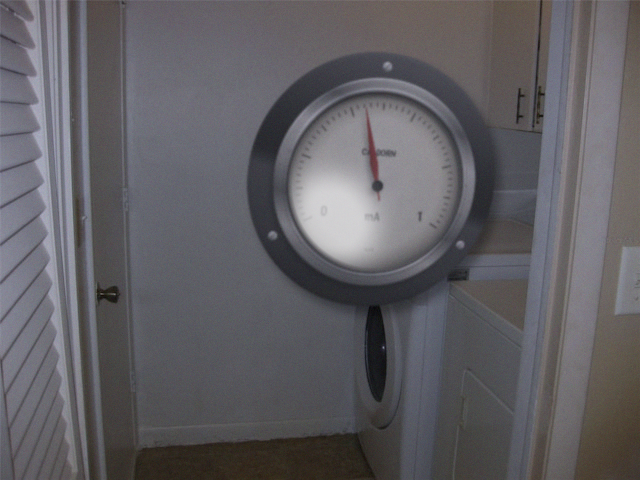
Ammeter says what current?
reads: 0.44 mA
